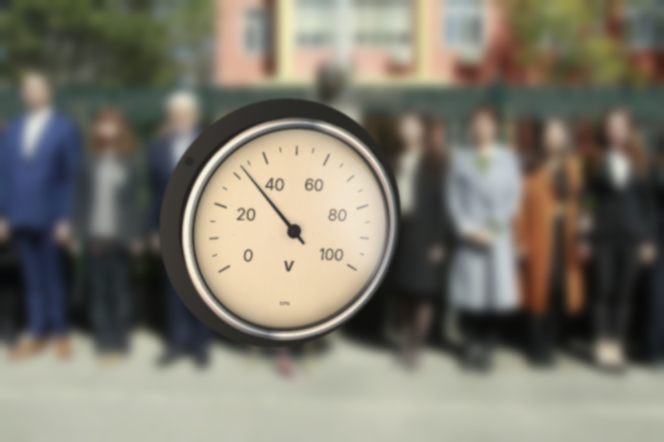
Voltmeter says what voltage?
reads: 32.5 V
